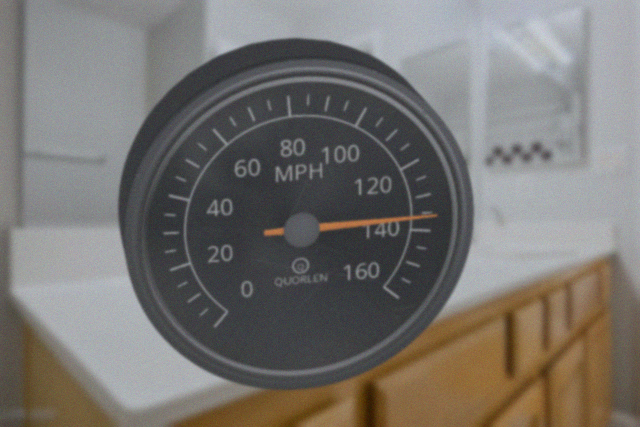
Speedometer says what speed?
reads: 135 mph
